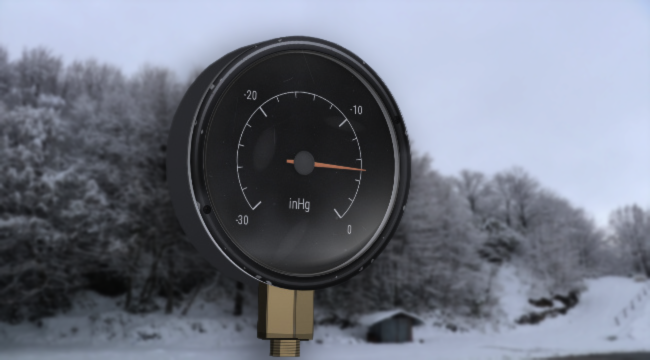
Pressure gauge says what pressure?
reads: -5 inHg
